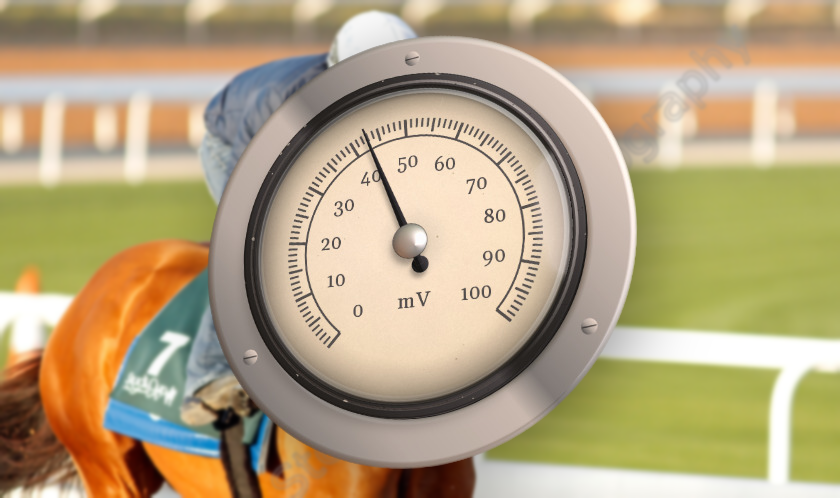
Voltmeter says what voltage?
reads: 43 mV
